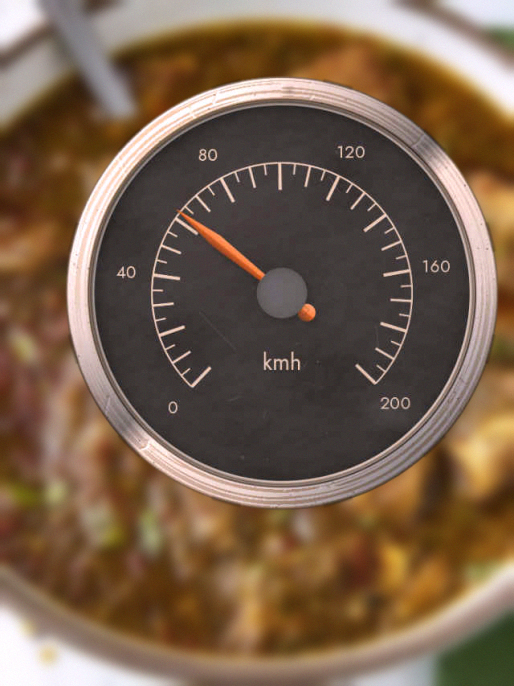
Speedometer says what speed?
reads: 62.5 km/h
